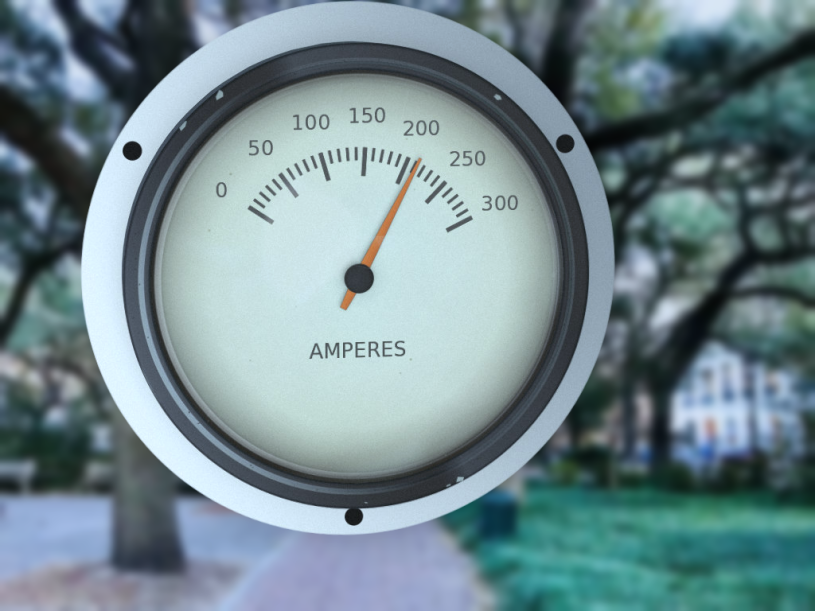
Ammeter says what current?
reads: 210 A
